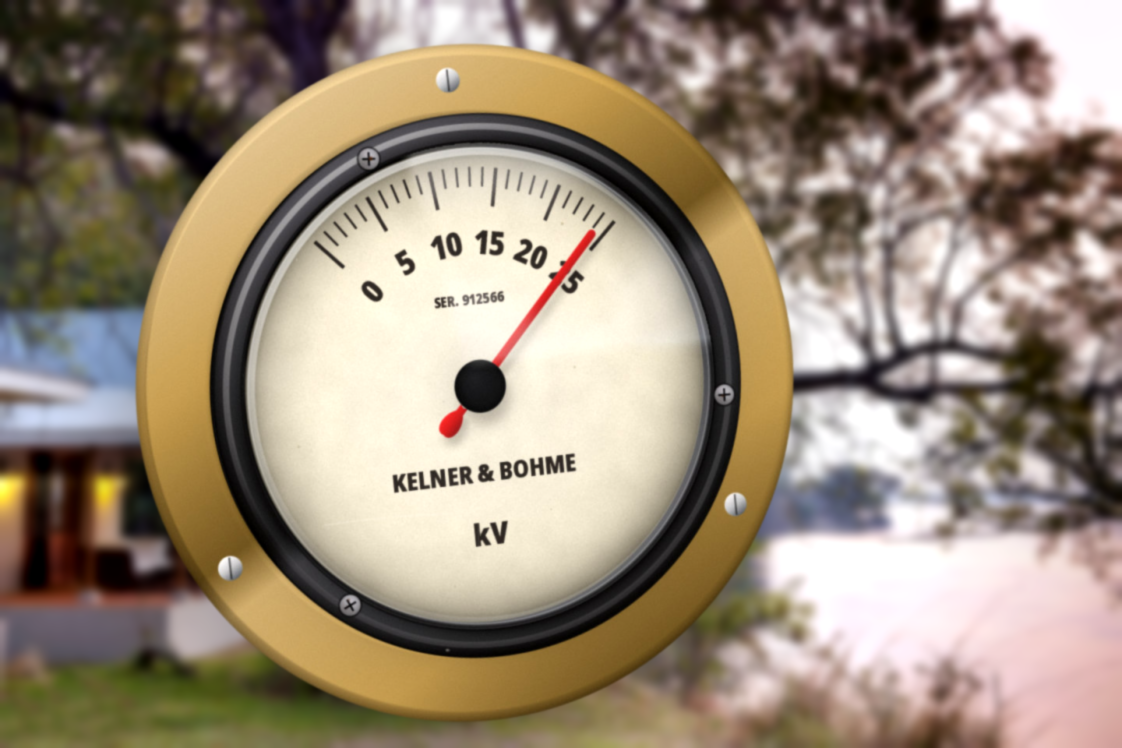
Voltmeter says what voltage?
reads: 24 kV
